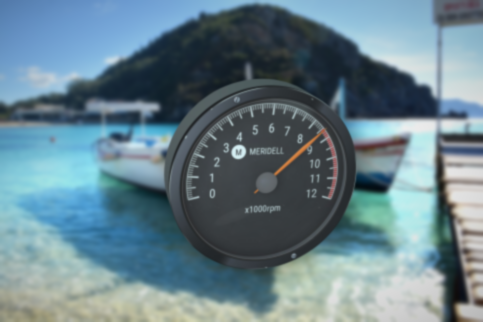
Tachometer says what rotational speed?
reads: 8500 rpm
